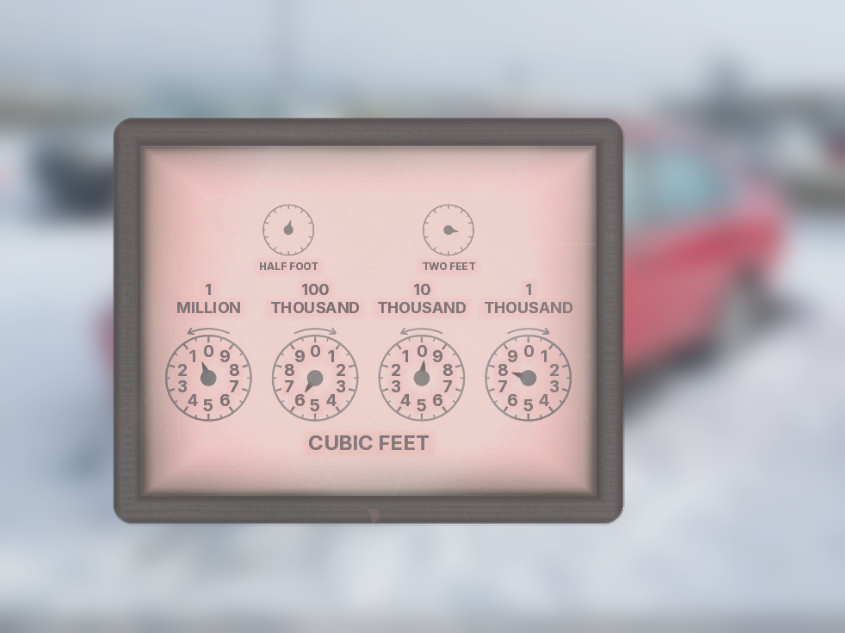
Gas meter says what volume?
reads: 59800 ft³
